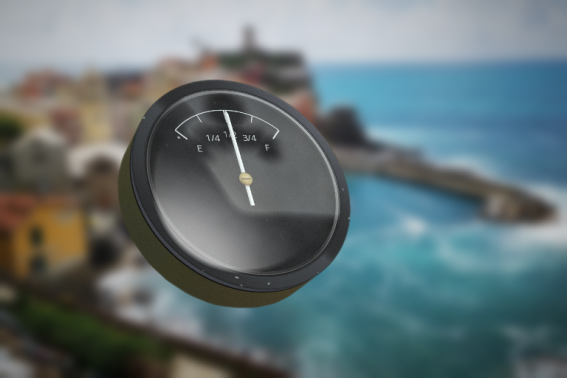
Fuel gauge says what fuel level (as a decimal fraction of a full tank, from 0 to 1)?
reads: 0.5
